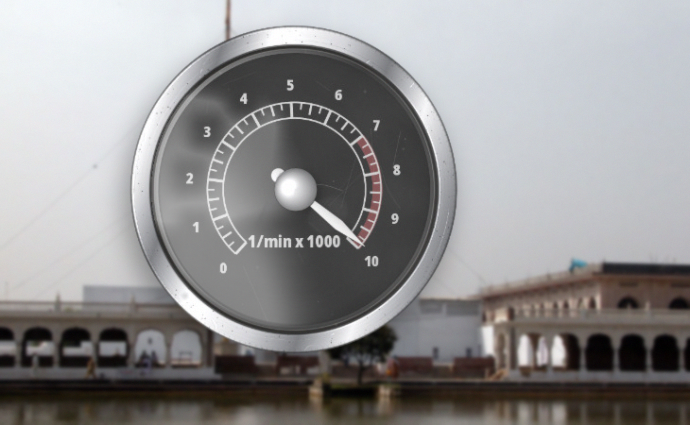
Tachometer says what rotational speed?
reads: 9875 rpm
